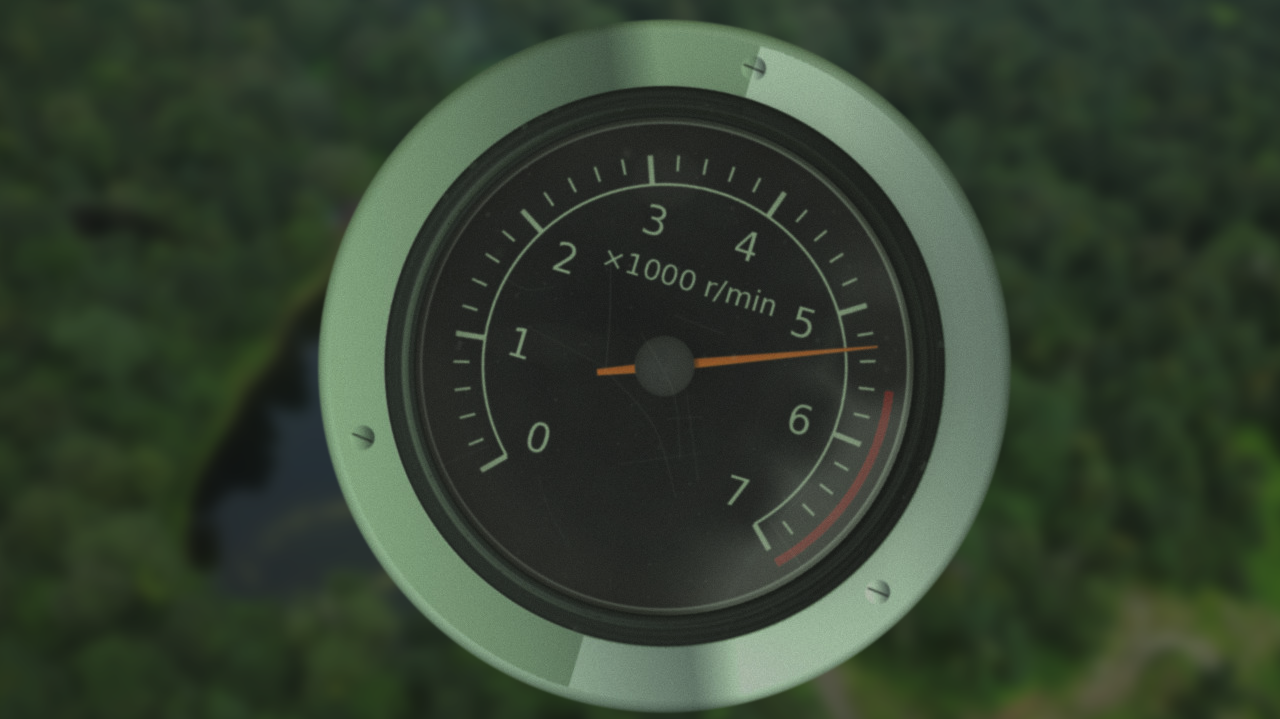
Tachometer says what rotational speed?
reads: 5300 rpm
